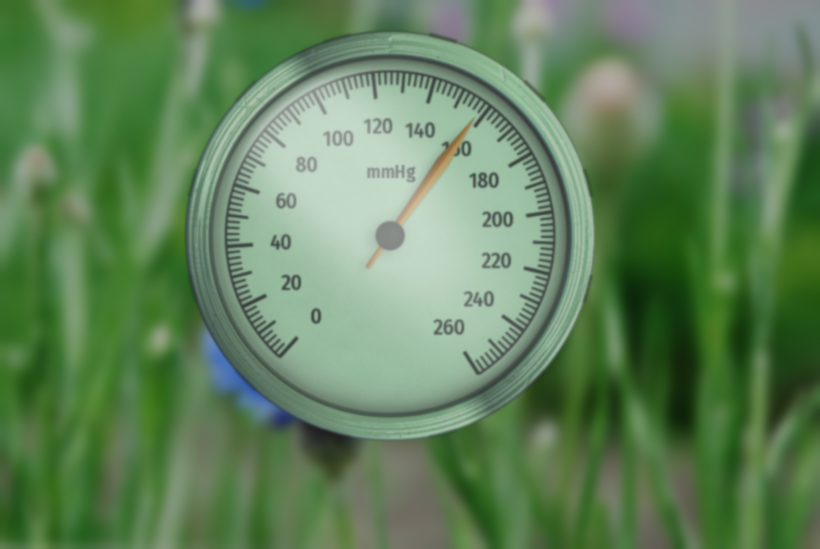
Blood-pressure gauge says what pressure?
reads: 158 mmHg
